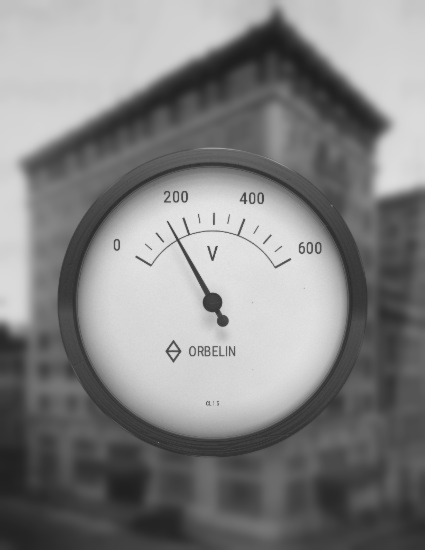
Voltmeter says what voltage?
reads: 150 V
